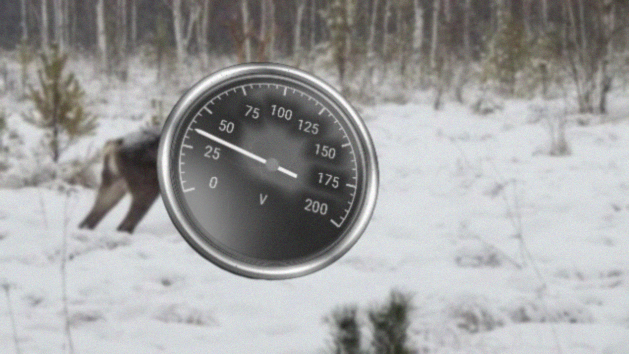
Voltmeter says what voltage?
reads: 35 V
